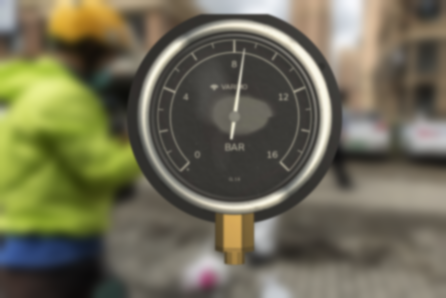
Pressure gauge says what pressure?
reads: 8.5 bar
